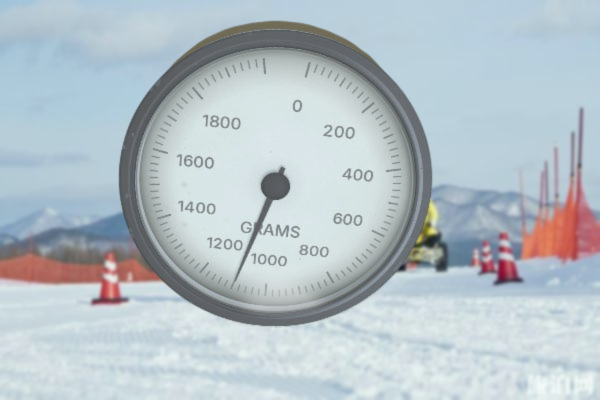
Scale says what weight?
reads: 1100 g
